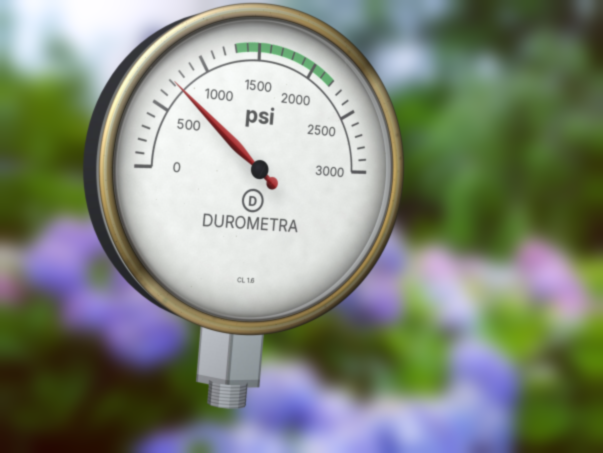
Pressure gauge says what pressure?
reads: 700 psi
